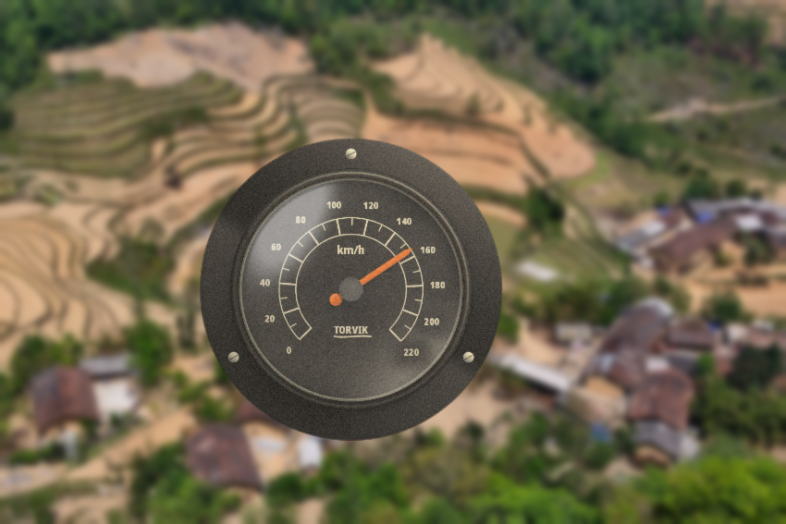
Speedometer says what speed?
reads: 155 km/h
